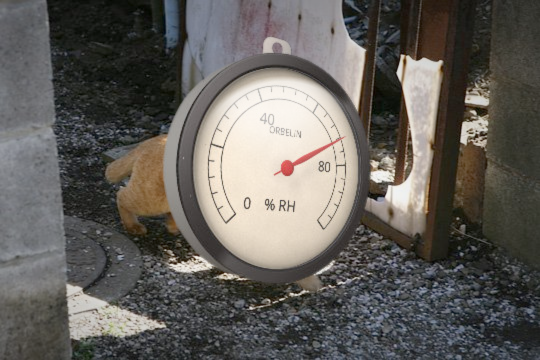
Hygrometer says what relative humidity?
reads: 72 %
